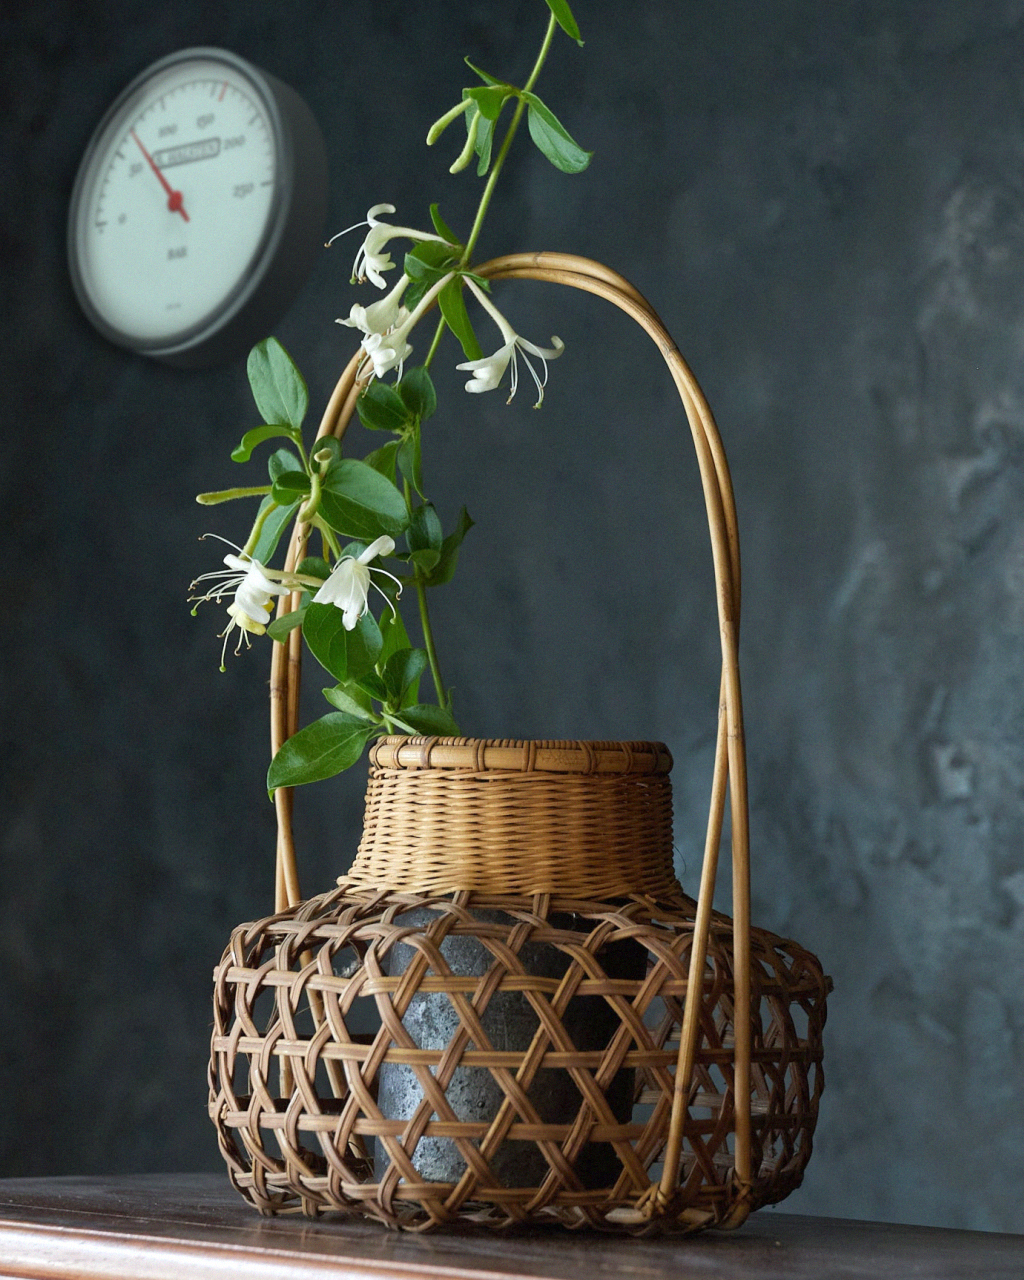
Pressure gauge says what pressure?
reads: 70 bar
